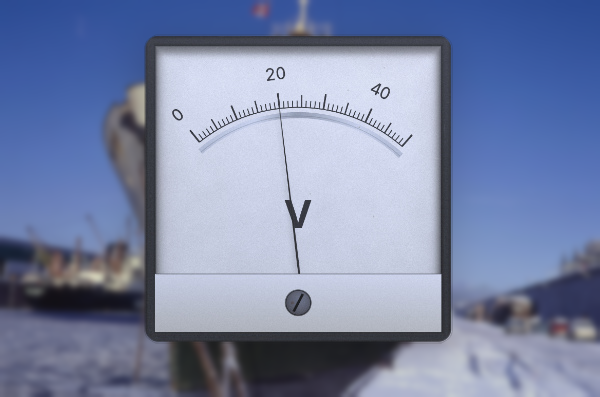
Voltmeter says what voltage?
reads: 20 V
